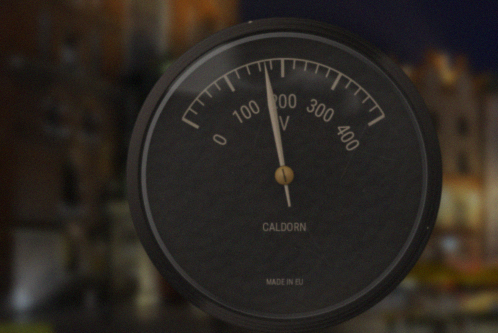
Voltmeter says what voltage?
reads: 170 V
